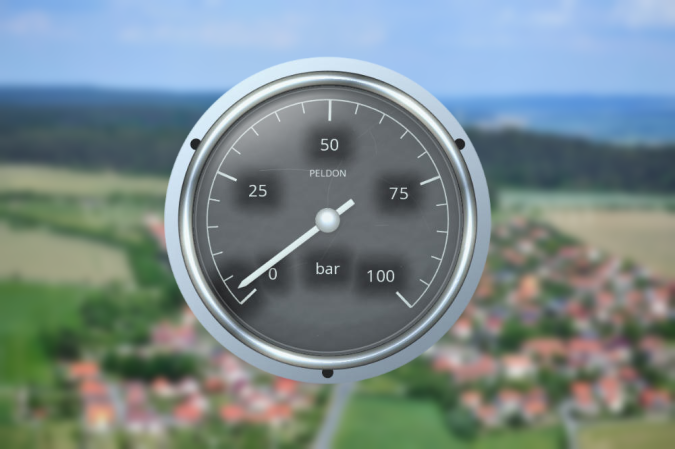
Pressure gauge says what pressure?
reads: 2.5 bar
